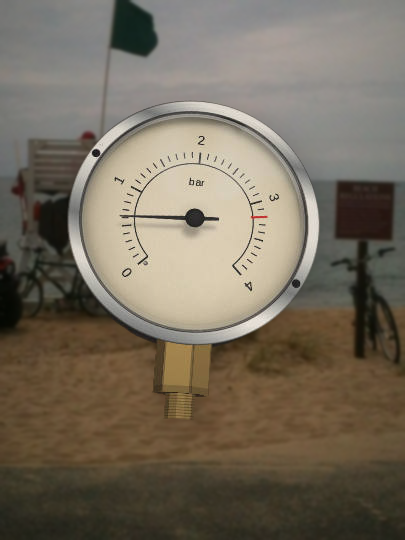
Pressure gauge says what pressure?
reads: 0.6 bar
